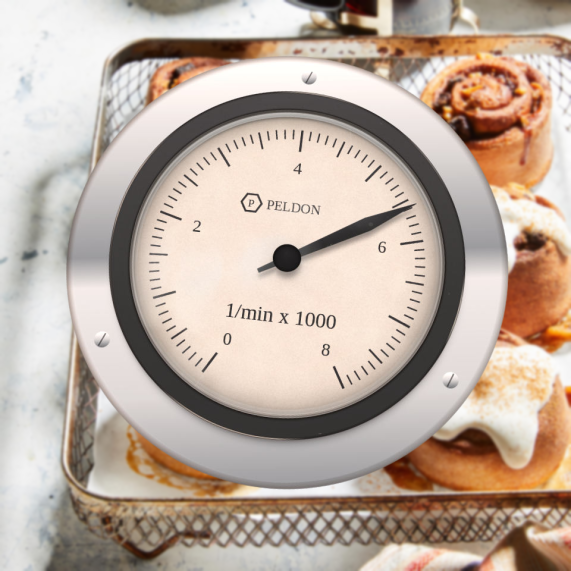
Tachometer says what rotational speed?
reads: 5600 rpm
